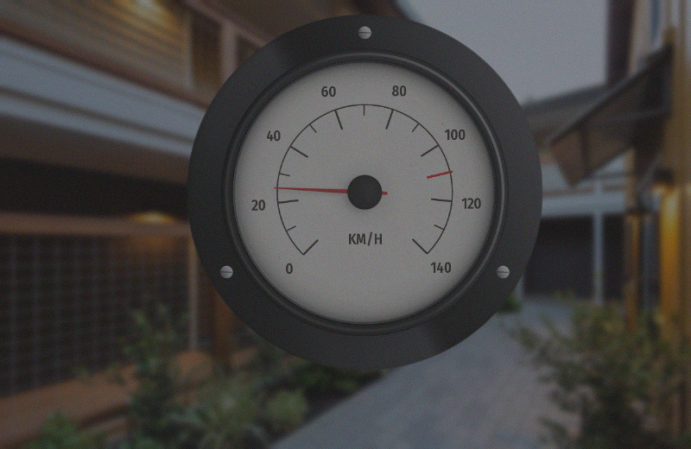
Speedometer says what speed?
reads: 25 km/h
